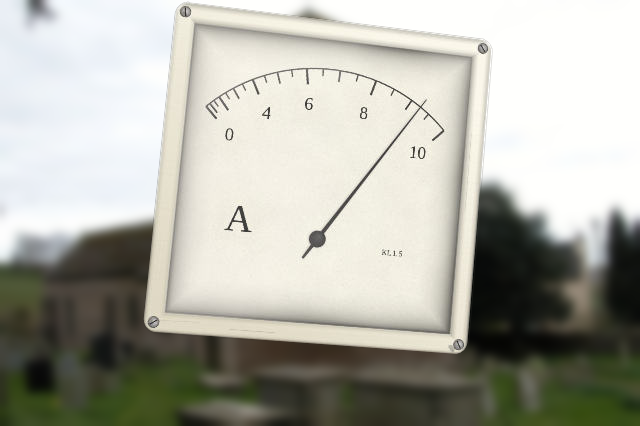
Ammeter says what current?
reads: 9.25 A
